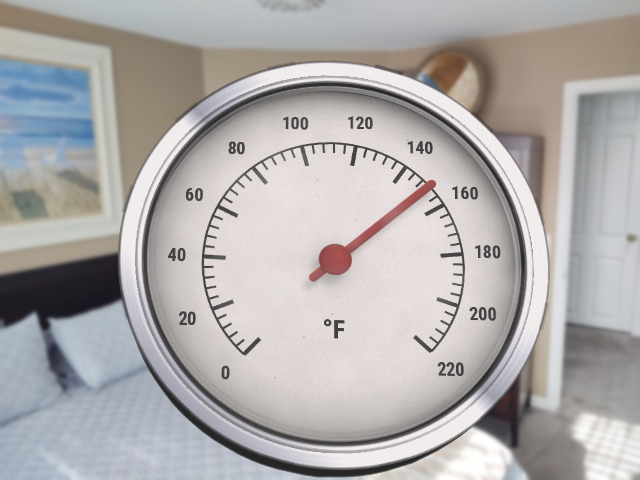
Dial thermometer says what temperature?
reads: 152 °F
